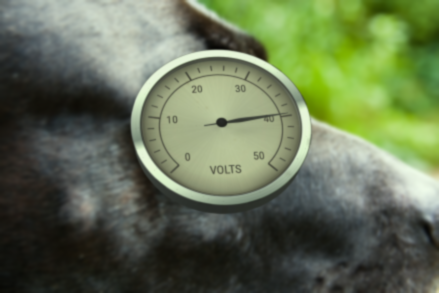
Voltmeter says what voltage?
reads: 40 V
